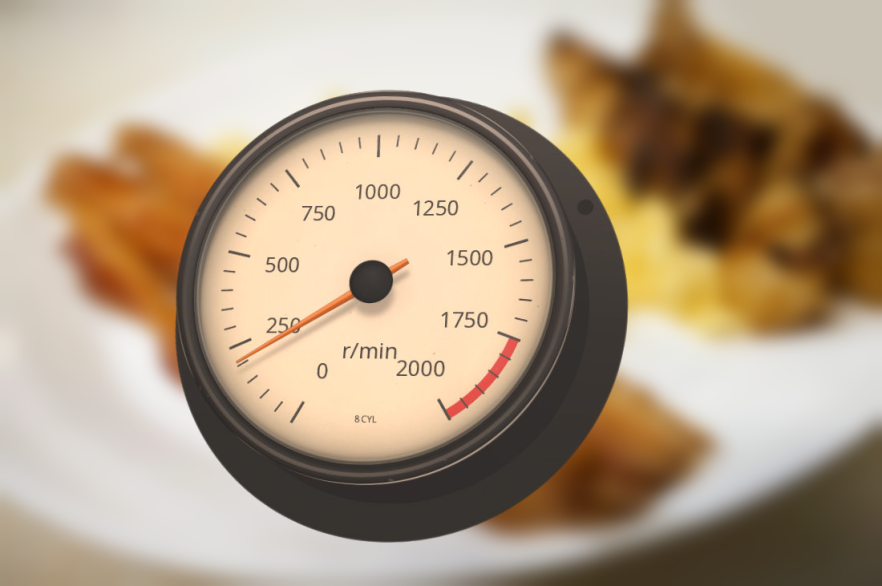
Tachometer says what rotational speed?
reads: 200 rpm
